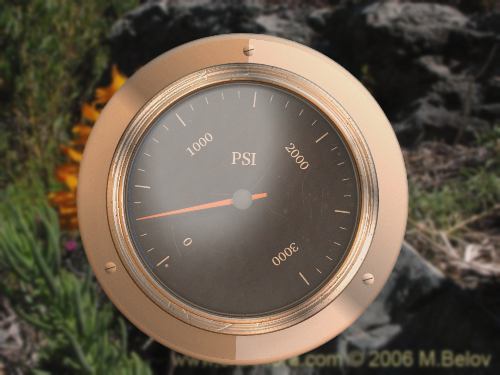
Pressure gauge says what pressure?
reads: 300 psi
